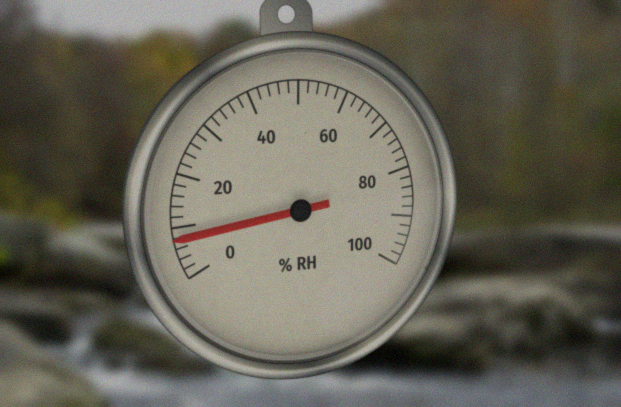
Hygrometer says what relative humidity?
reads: 8 %
